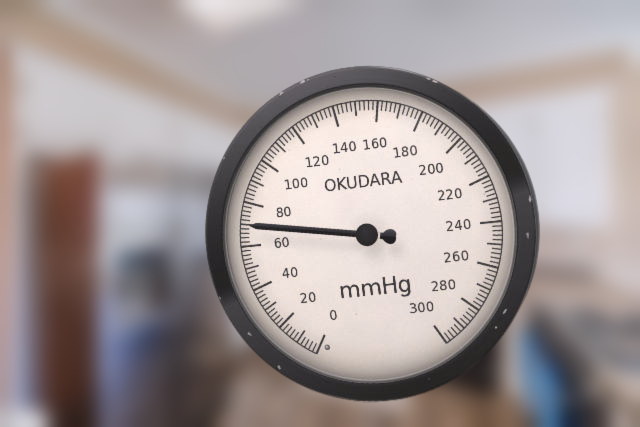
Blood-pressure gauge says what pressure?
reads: 70 mmHg
